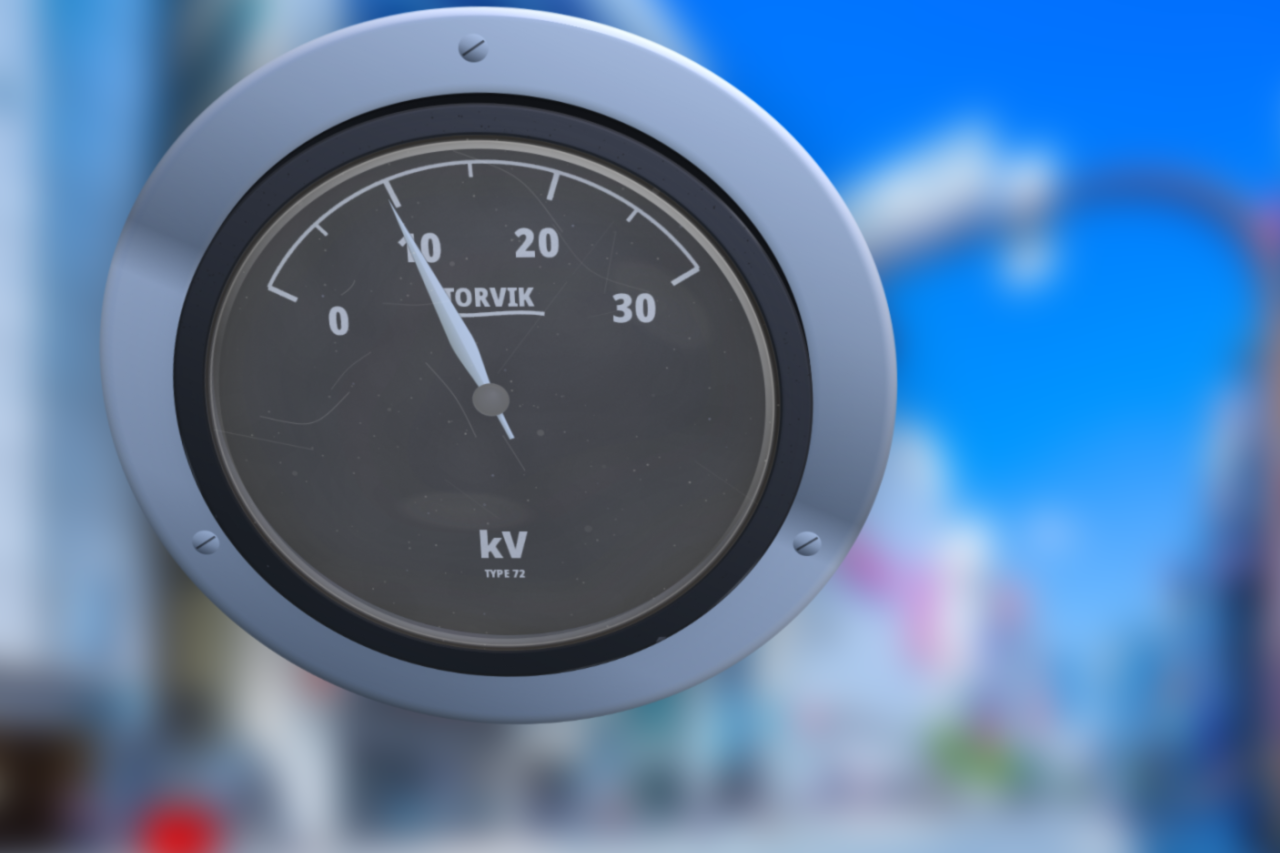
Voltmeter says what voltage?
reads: 10 kV
